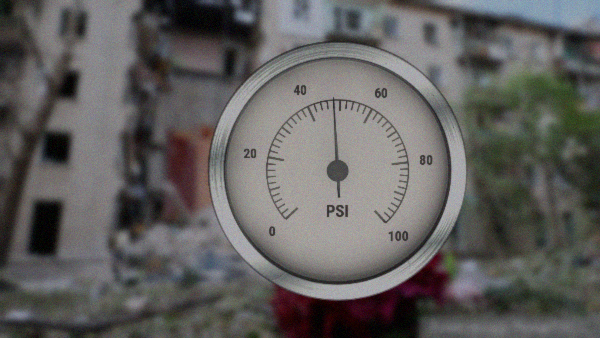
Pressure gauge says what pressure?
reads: 48 psi
